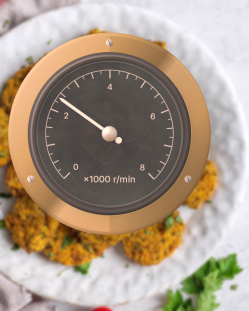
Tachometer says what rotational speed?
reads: 2375 rpm
